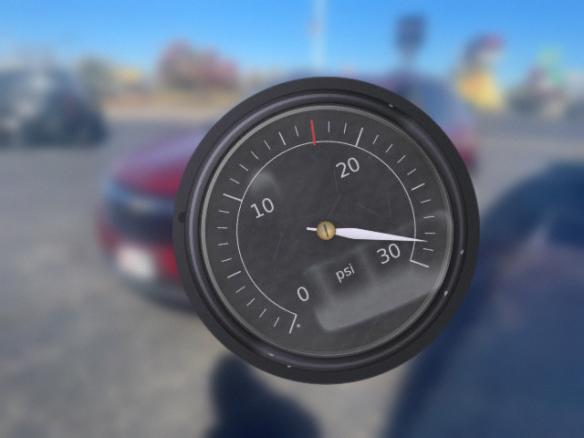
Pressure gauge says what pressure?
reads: 28.5 psi
